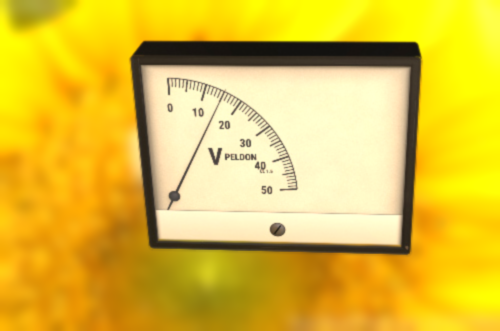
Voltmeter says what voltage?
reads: 15 V
